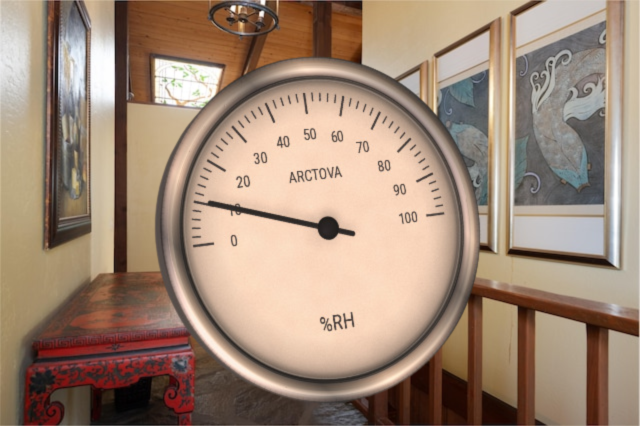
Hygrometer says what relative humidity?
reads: 10 %
